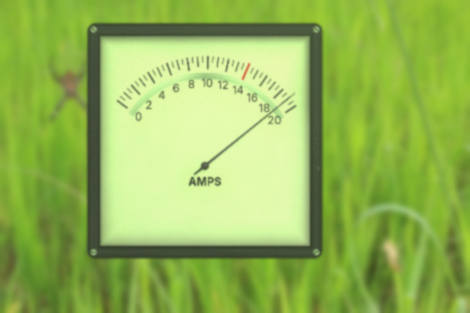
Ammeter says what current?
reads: 19 A
